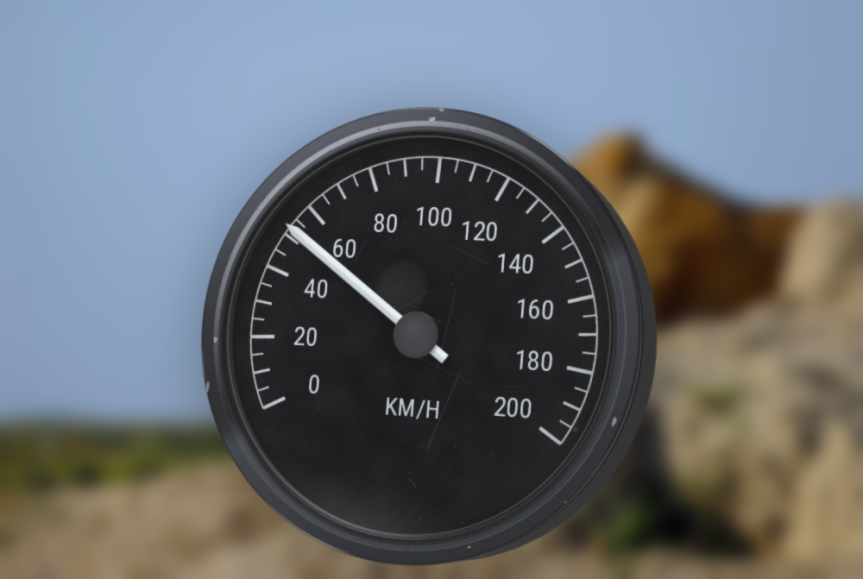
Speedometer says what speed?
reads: 52.5 km/h
